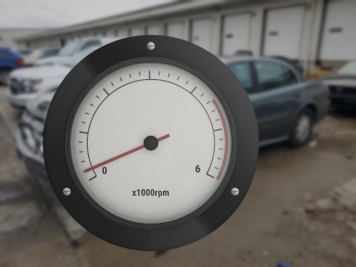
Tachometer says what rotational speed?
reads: 200 rpm
